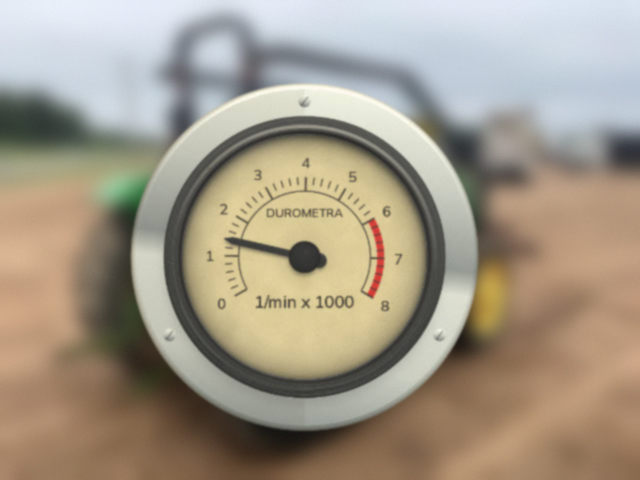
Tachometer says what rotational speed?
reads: 1400 rpm
